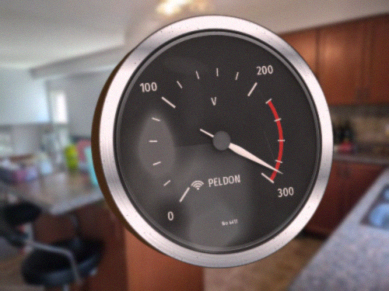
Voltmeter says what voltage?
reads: 290 V
